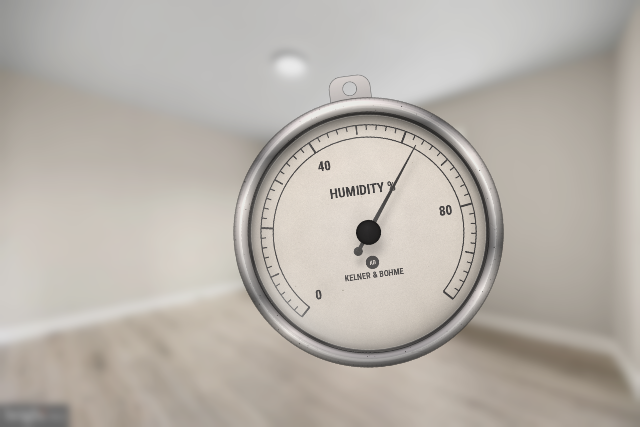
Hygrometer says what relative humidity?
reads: 63 %
